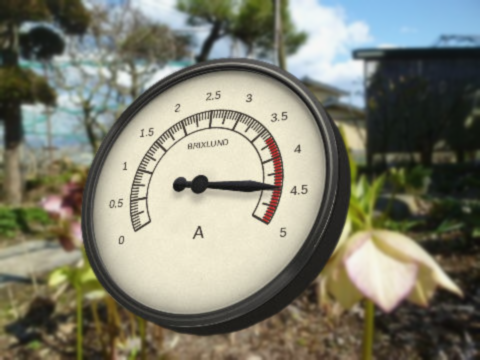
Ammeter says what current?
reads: 4.5 A
